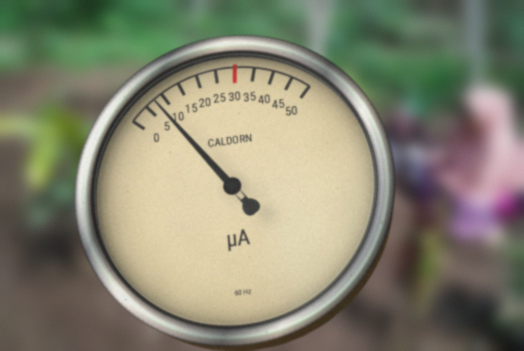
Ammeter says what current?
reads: 7.5 µA
